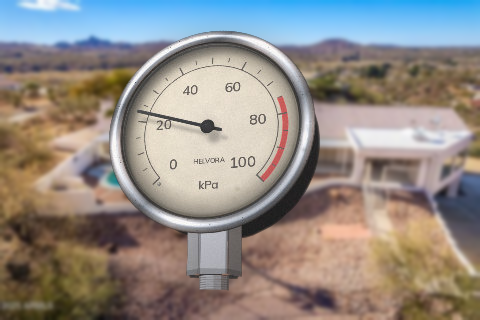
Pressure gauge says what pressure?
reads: 22.5 kPa
